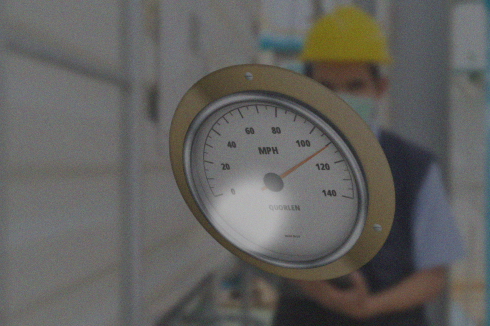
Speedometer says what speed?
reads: 110 mph
